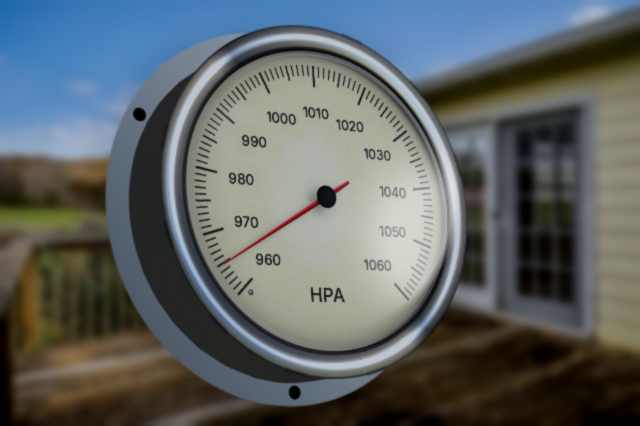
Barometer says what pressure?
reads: 965 hPa
